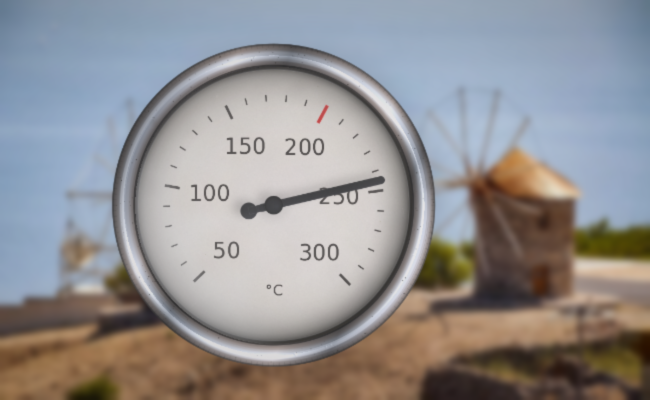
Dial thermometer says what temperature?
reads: 245 °C
